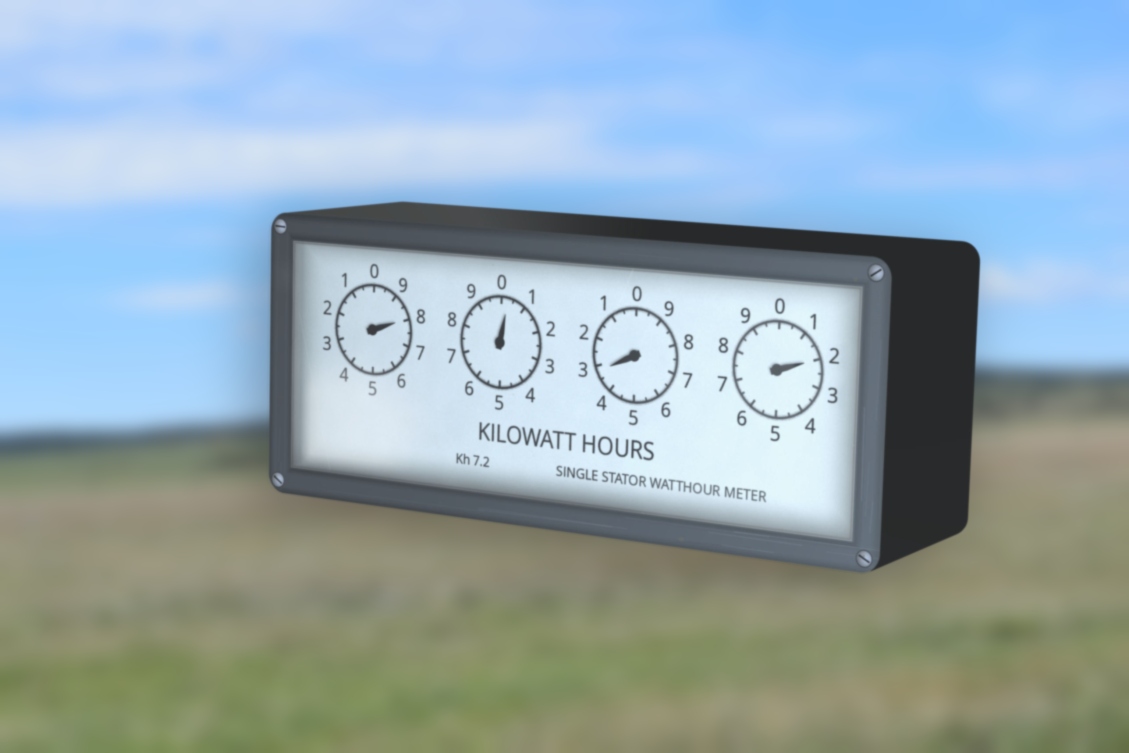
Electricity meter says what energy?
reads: 8032 kWh
